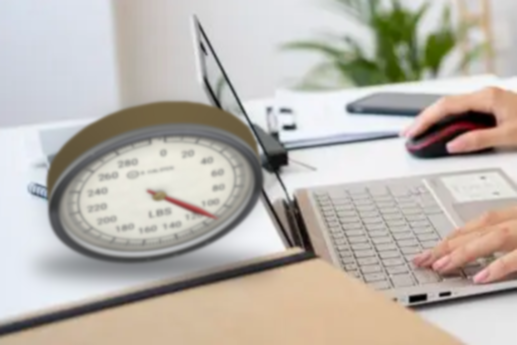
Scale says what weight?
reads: 110 lb
